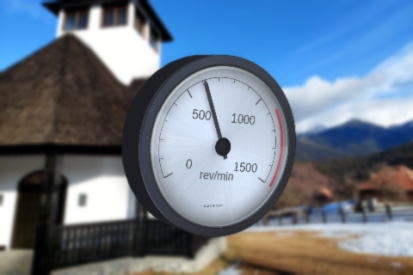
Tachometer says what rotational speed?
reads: 600 rpm
